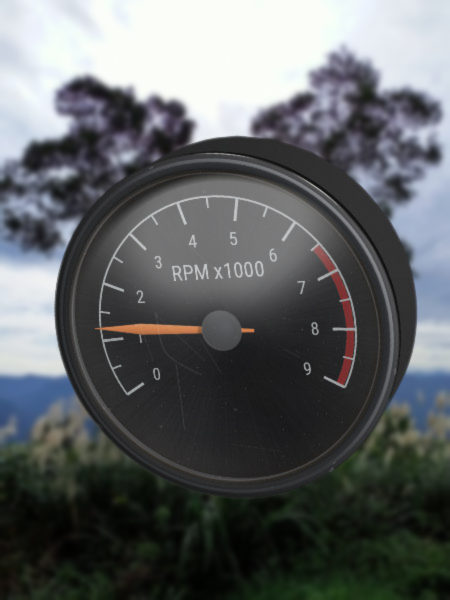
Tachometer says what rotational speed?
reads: 1250 rpm
